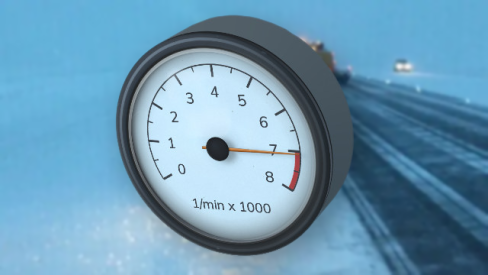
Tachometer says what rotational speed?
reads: 7000 rpm
